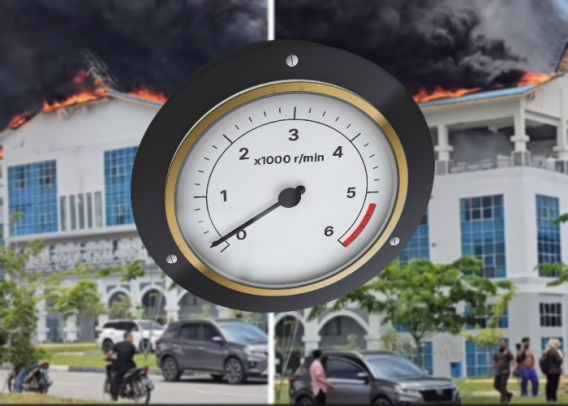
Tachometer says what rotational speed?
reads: 200 rpm
